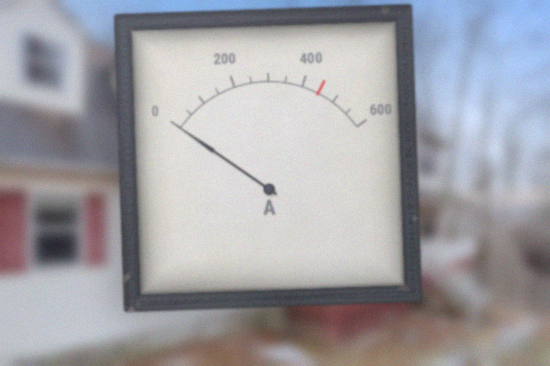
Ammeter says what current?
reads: 0 A
